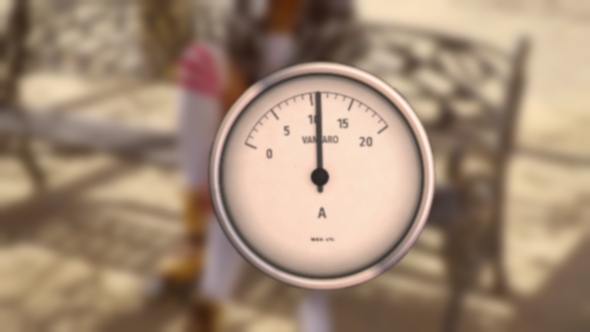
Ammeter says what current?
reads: 11 A
